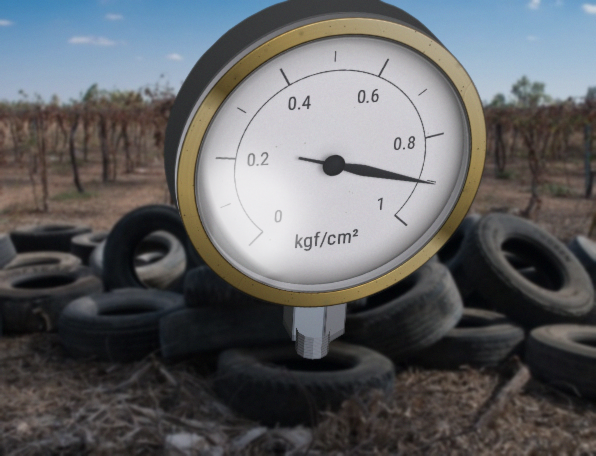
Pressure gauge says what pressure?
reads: 0.9 kg/cm²
